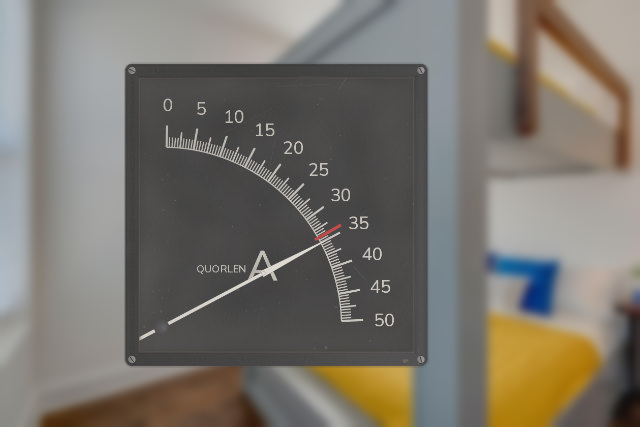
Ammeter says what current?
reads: 35 A
